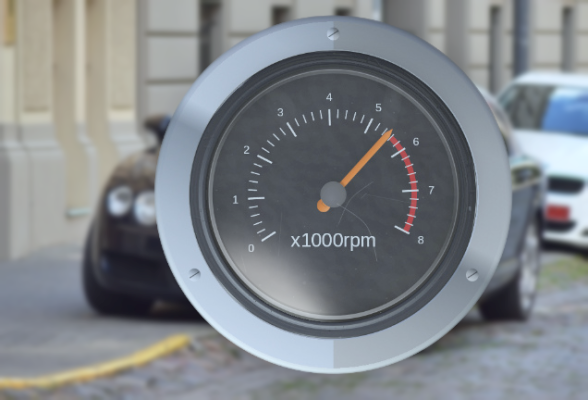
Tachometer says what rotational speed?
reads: 5500 rpm
